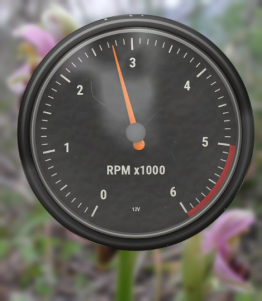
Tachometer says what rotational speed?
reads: 2750 rpm
